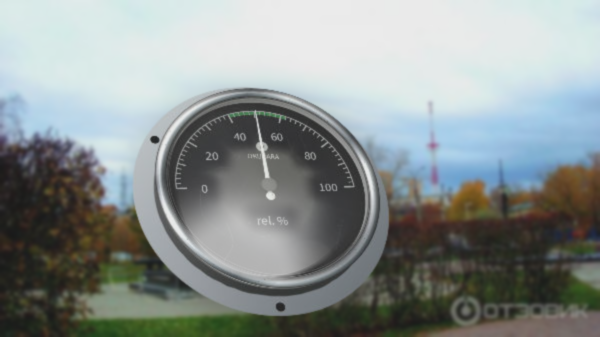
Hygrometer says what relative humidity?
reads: 50 %
